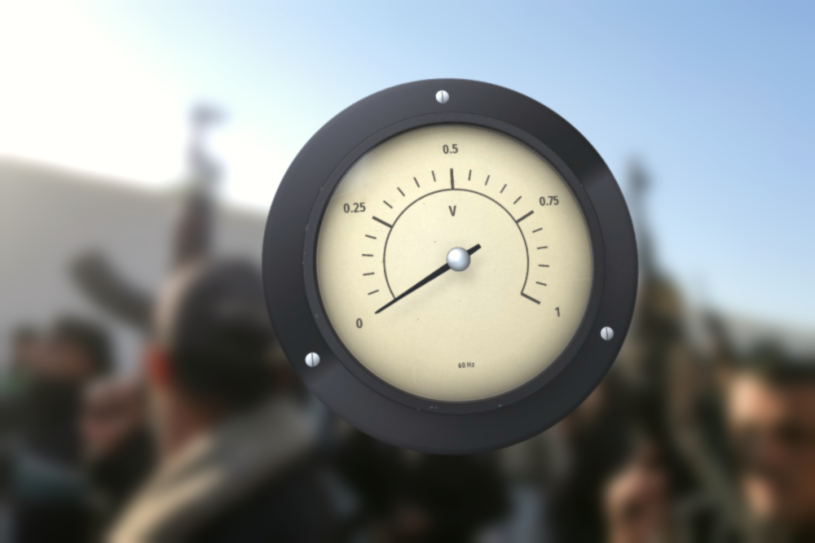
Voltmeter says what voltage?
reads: 0 V
